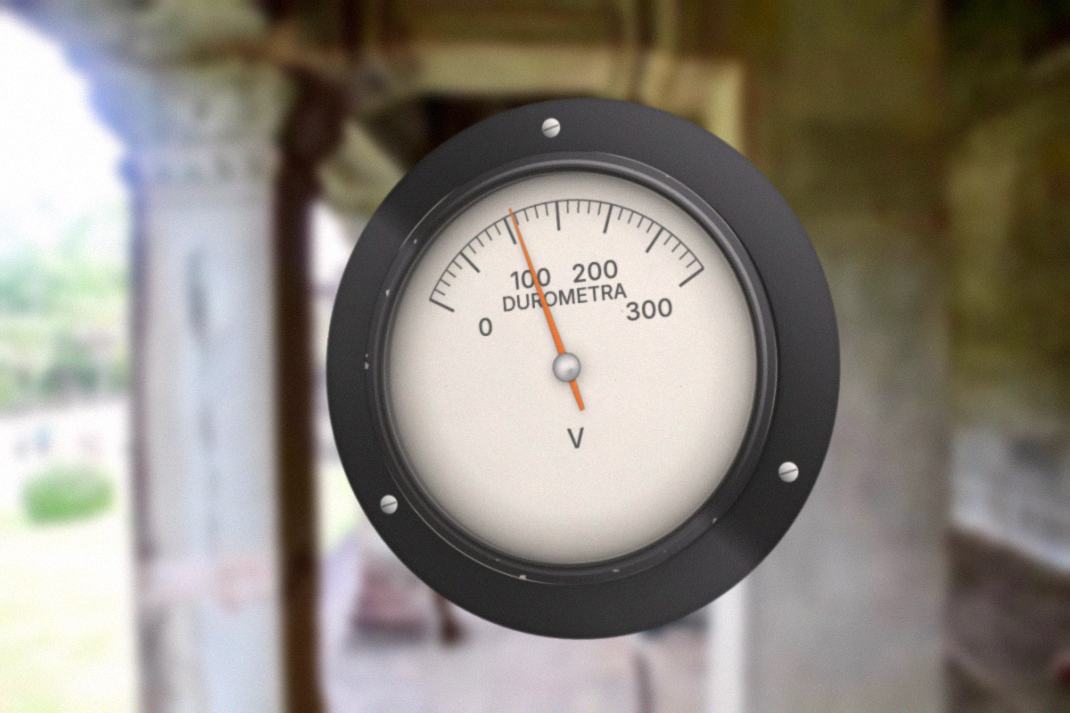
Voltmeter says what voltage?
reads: 110 V
